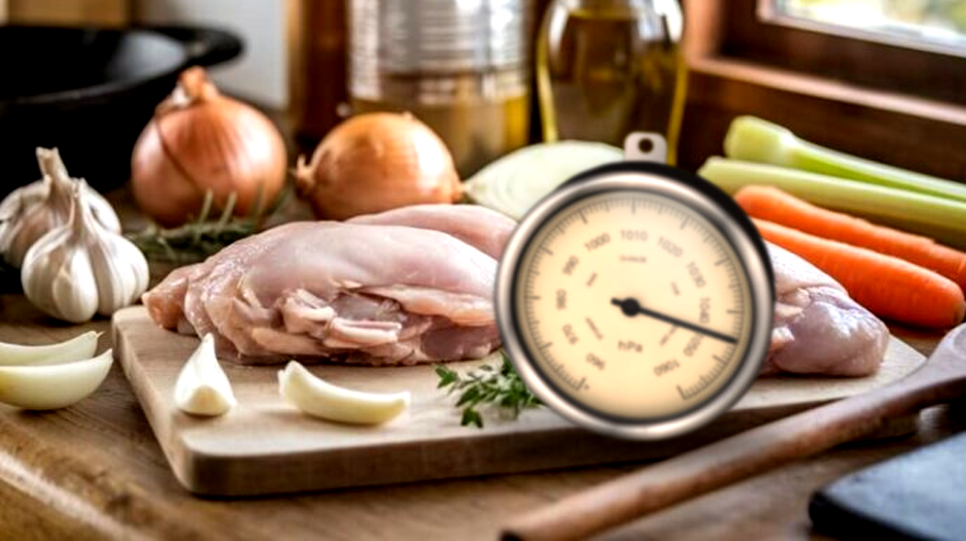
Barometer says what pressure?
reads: 1045 hPa
